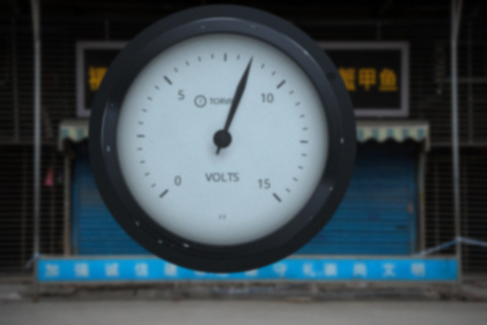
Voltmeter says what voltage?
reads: 8.5 V
